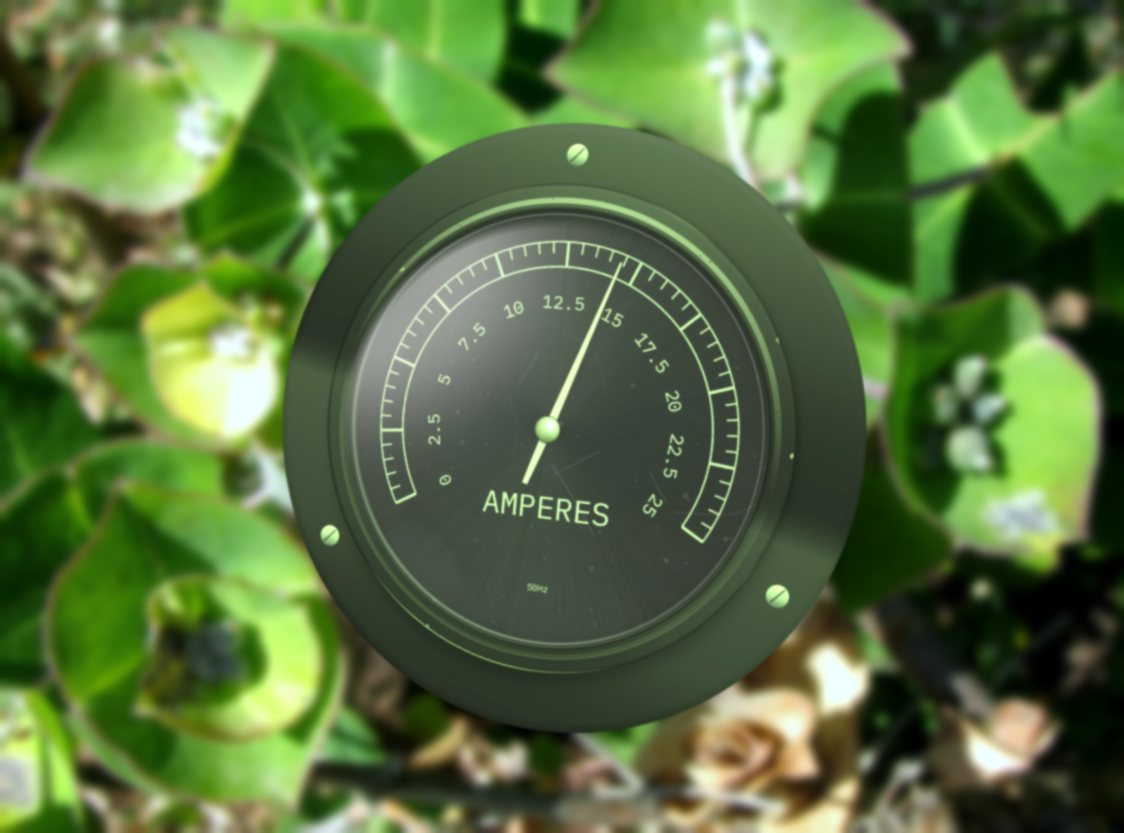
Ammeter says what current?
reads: 14.5 A
